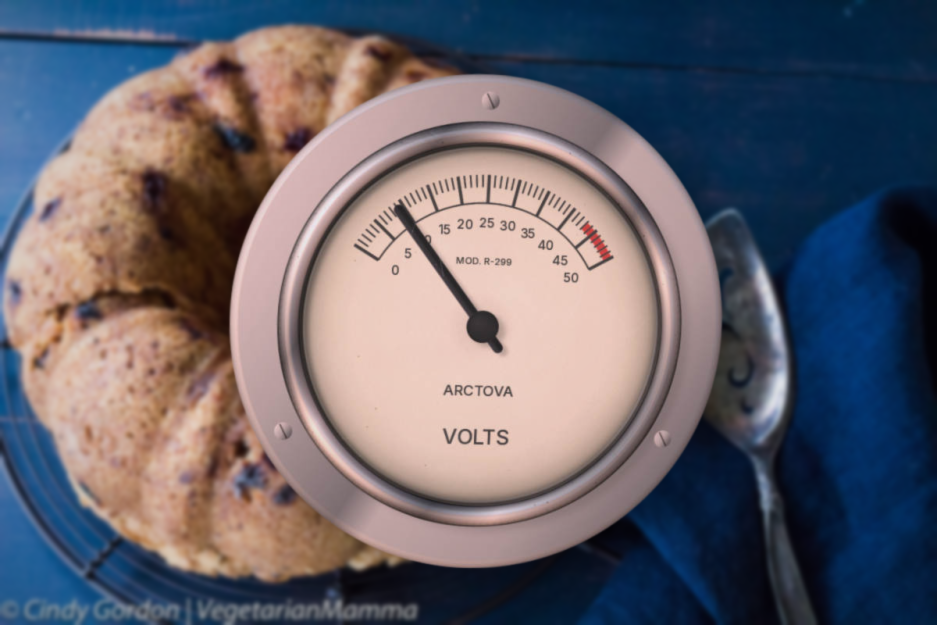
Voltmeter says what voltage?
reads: 9 V
